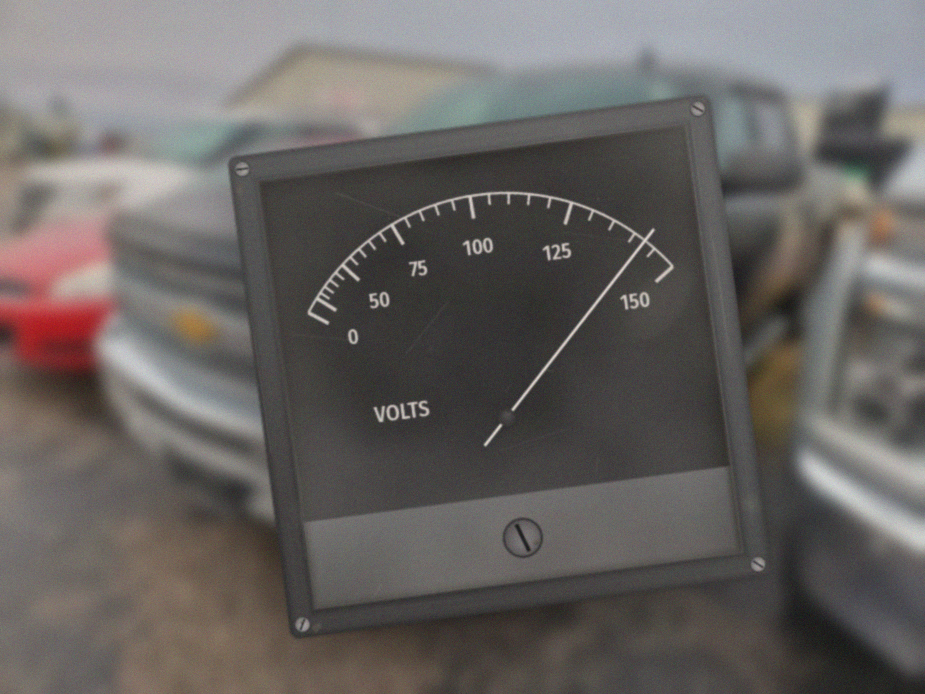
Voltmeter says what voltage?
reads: 142.5 V
